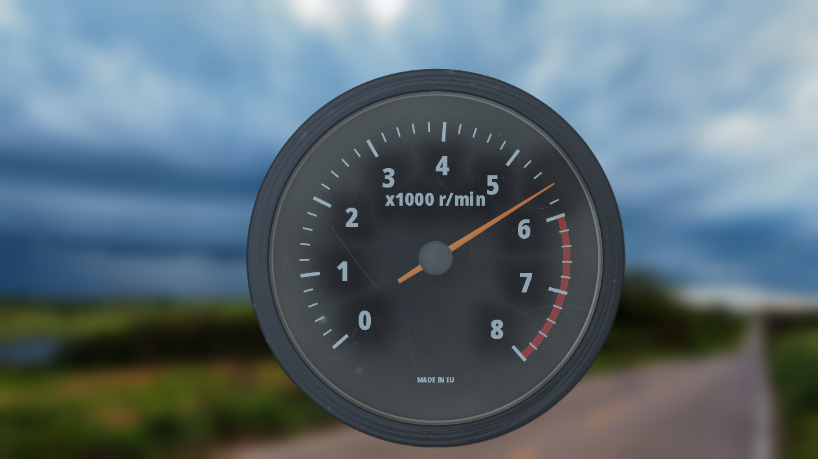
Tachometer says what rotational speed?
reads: 5600 rpm
